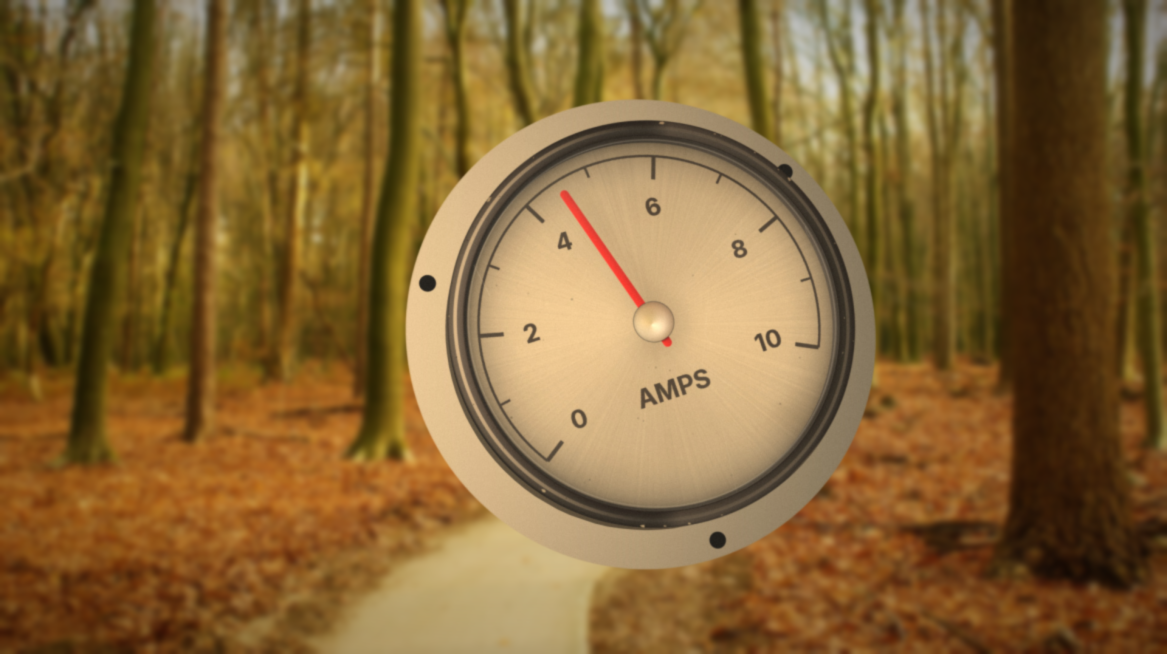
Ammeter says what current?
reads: 4.5 A
